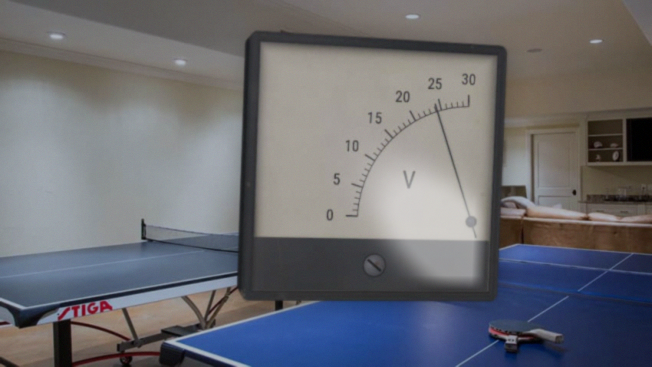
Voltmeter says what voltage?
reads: 24 V
